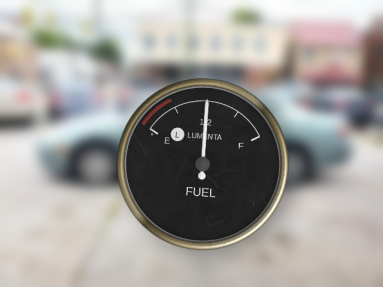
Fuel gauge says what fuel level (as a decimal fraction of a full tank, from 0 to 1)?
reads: 0.5
